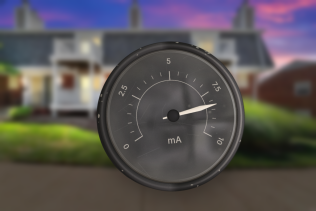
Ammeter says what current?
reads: 8.25 mA
